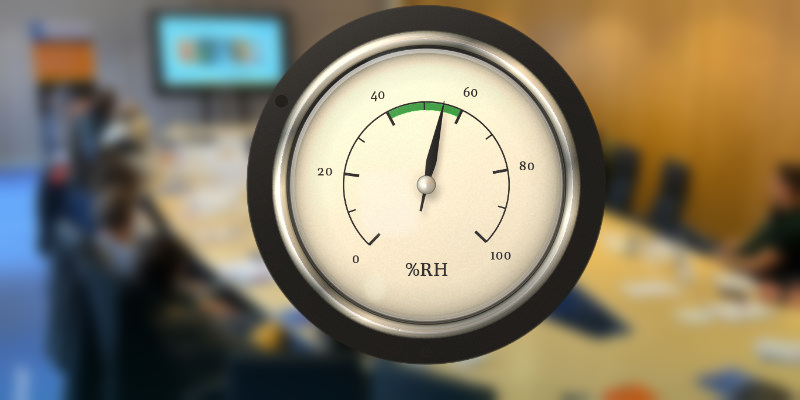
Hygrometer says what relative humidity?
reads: 55 %
